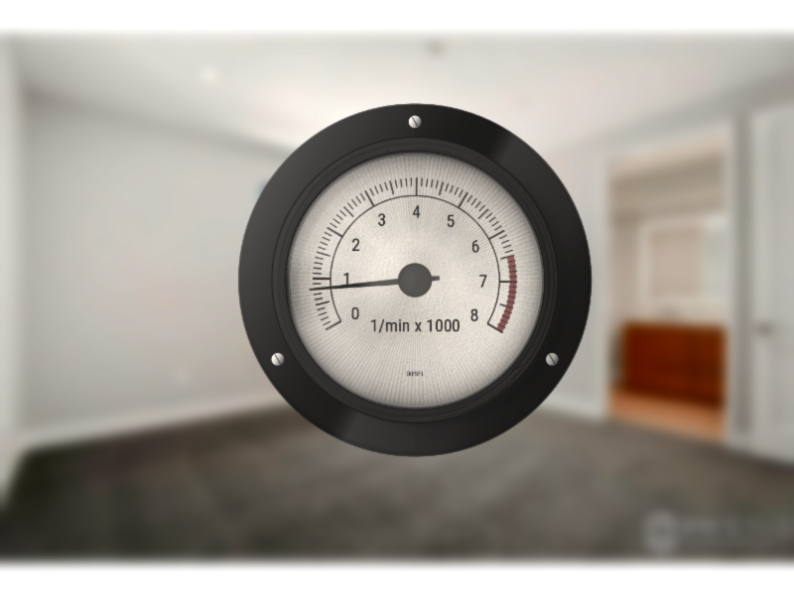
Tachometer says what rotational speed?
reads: 800 rpm
